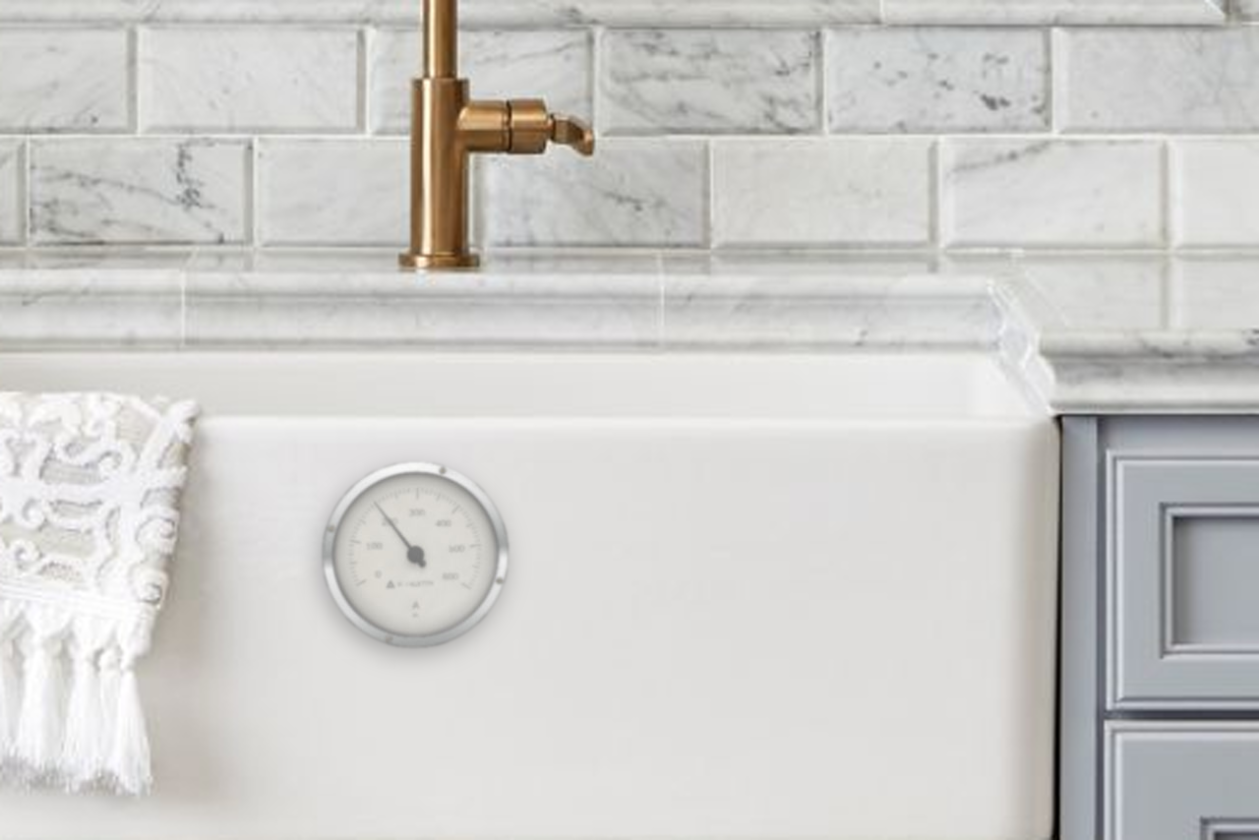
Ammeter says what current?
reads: 200 A
